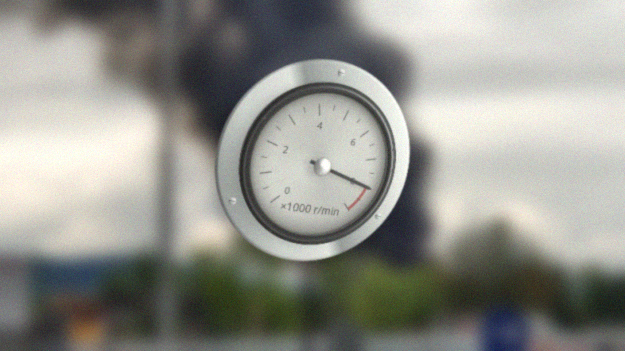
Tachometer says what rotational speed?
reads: 8000 rpm
